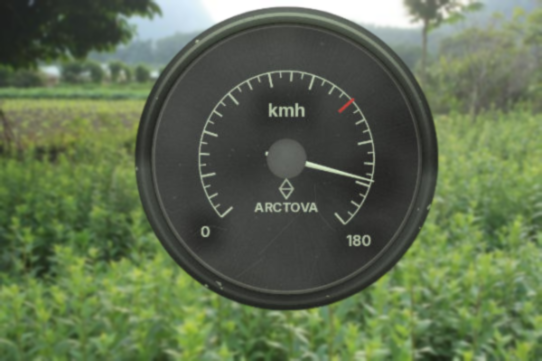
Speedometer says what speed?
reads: 157.5 km/h
